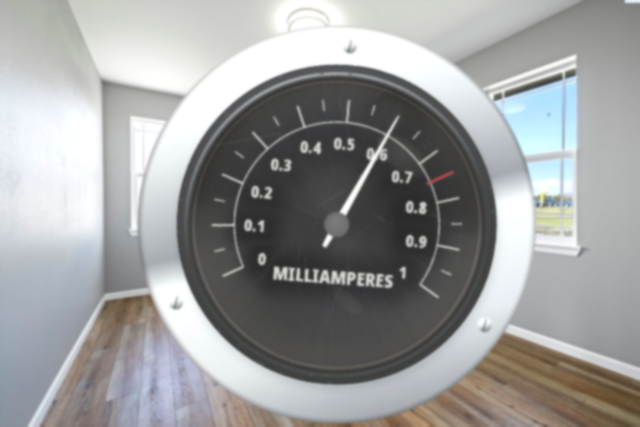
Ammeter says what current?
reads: 0.6 mA
